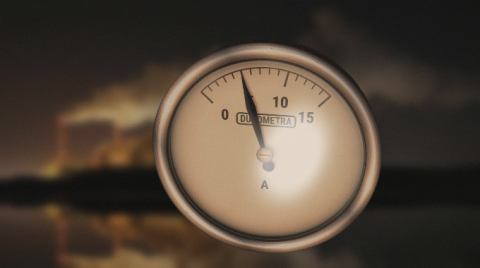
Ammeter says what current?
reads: 5 A
